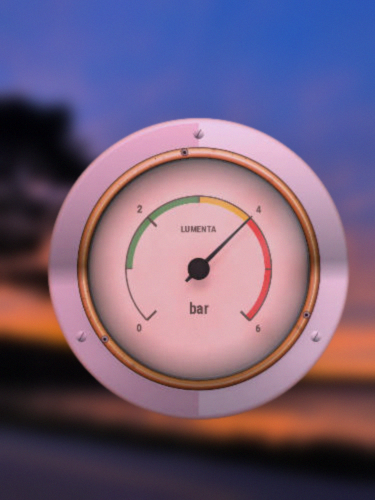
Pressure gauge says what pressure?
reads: 4 bar
